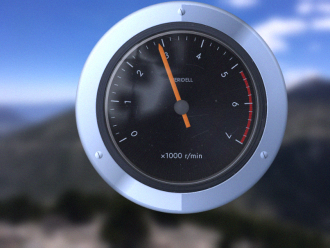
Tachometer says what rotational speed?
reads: 2900 rpm
